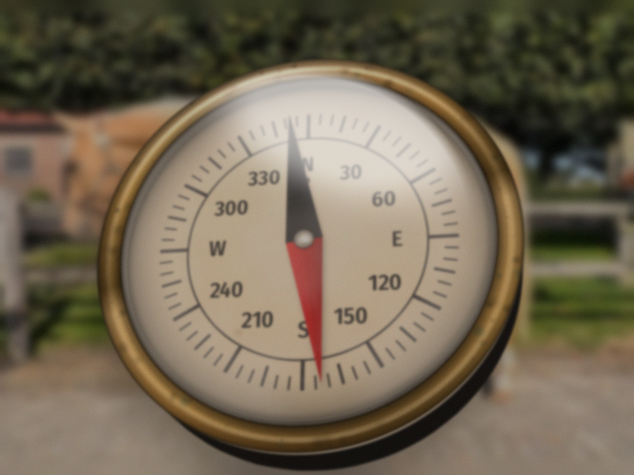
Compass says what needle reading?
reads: 172.5 °
